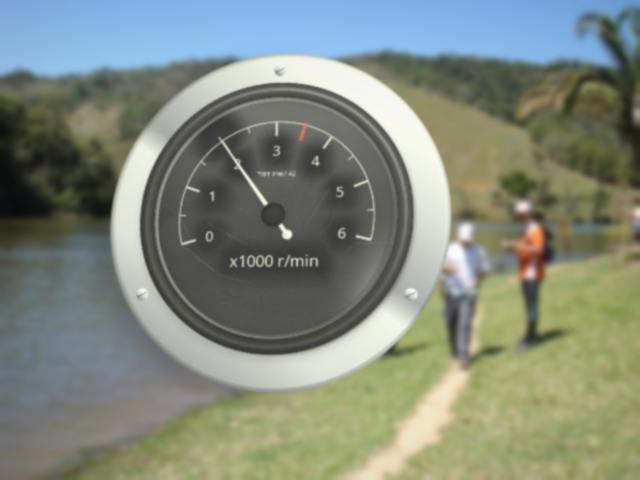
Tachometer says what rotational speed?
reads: 2000 rpm
